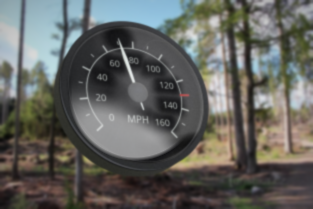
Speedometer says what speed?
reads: 70 mph
